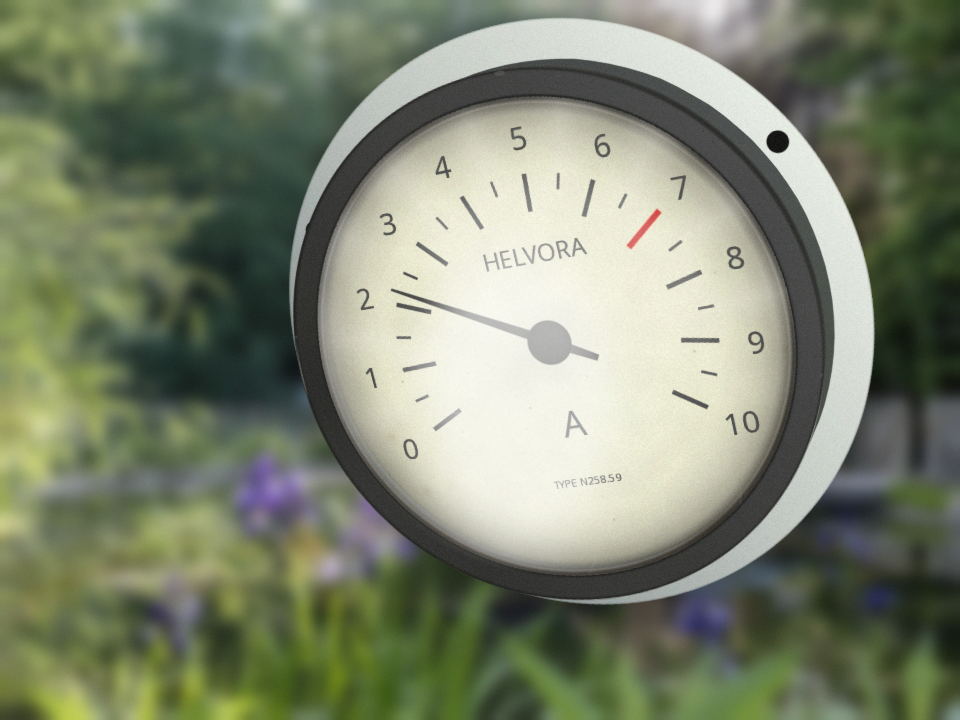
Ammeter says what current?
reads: 2.25 A
